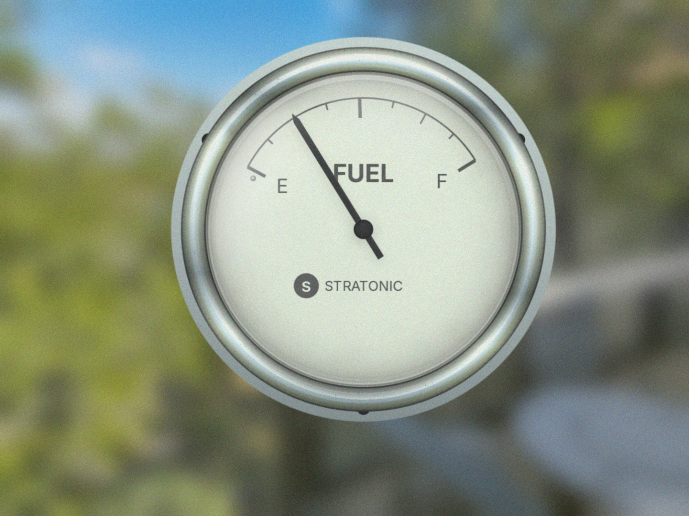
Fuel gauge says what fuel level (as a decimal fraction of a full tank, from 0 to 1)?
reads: 0.25
